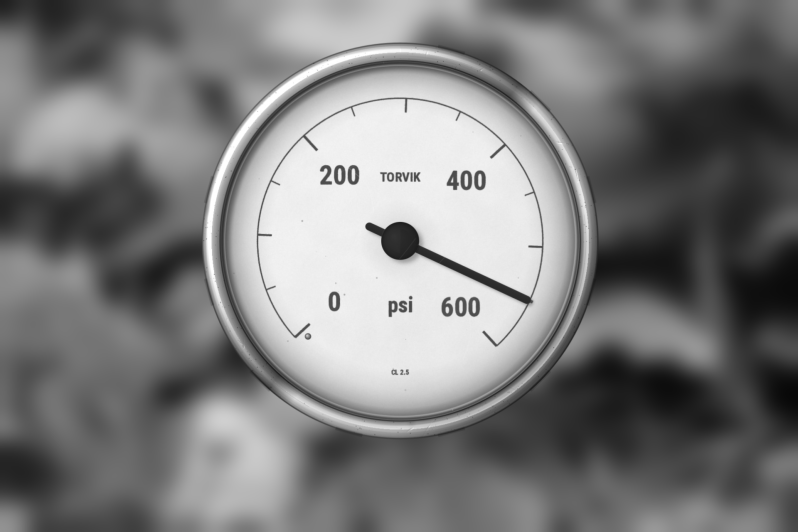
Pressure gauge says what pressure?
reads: 550 psi
